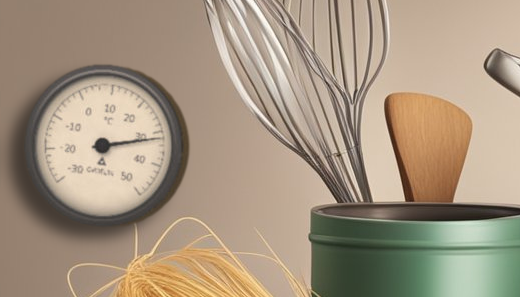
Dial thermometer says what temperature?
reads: 32 °C
